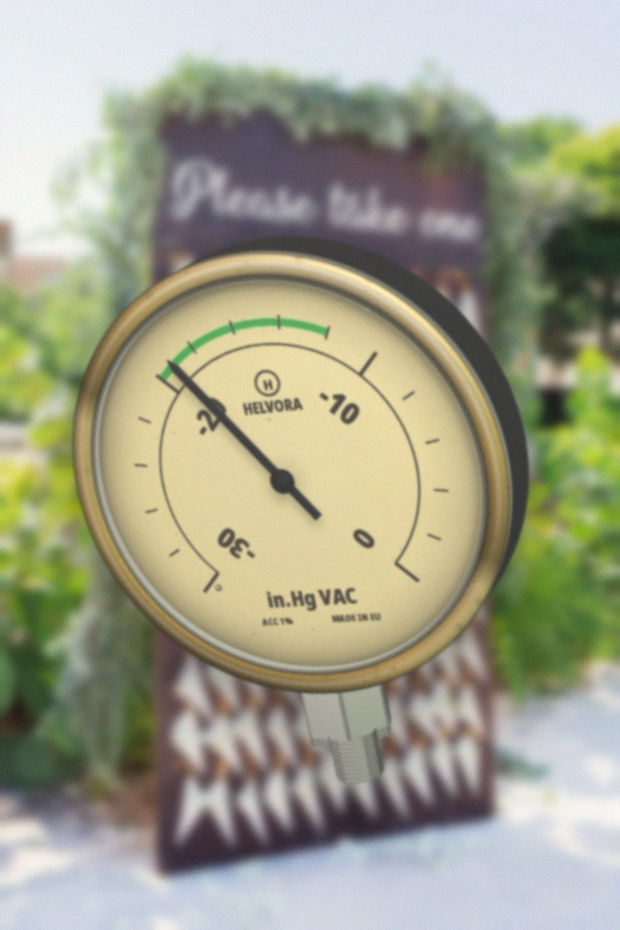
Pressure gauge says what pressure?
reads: -19 inHg
